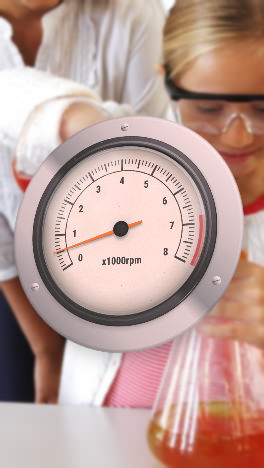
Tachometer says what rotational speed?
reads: 500 rpm
